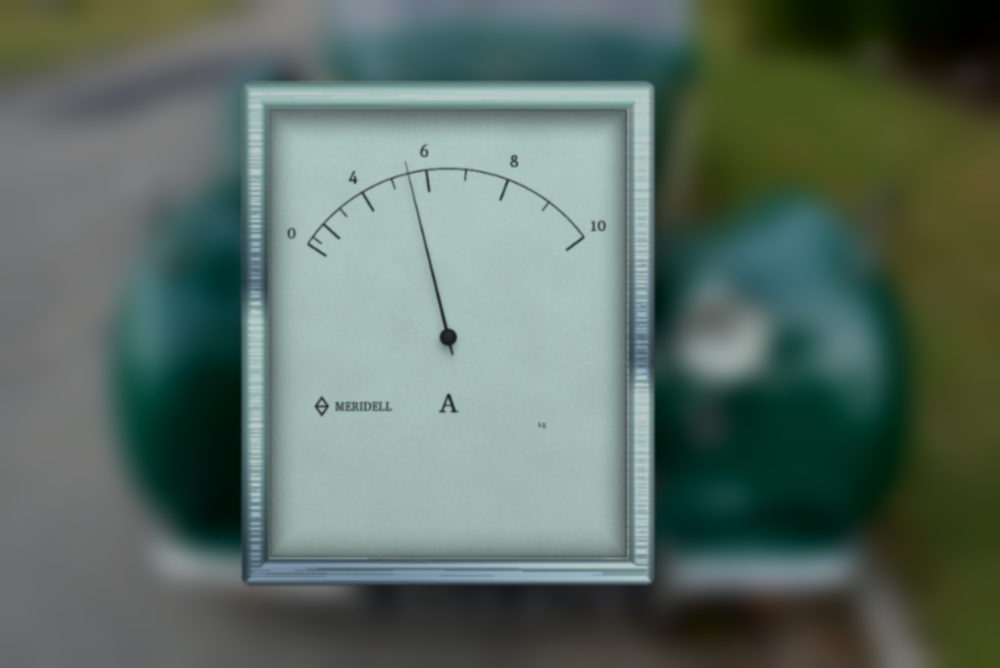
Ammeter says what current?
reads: 5.5 A
